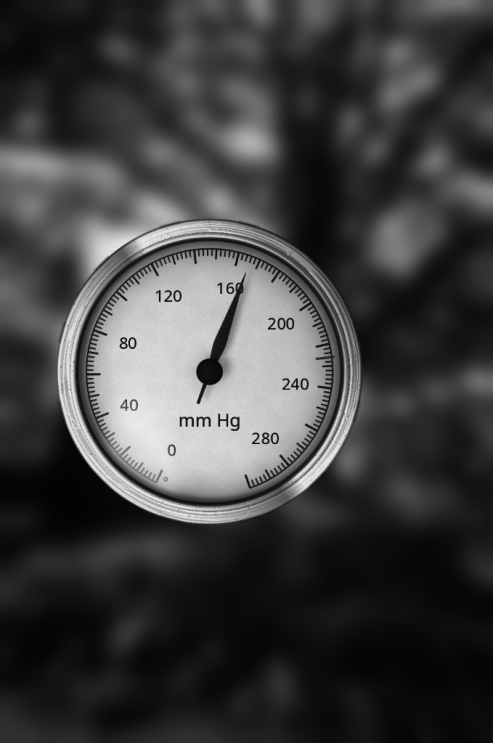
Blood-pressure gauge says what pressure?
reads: 166 mmHg
